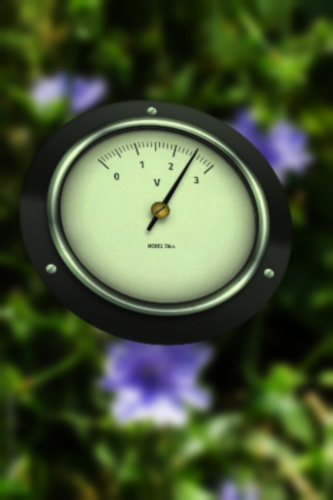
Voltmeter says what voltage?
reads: 2.5 V
